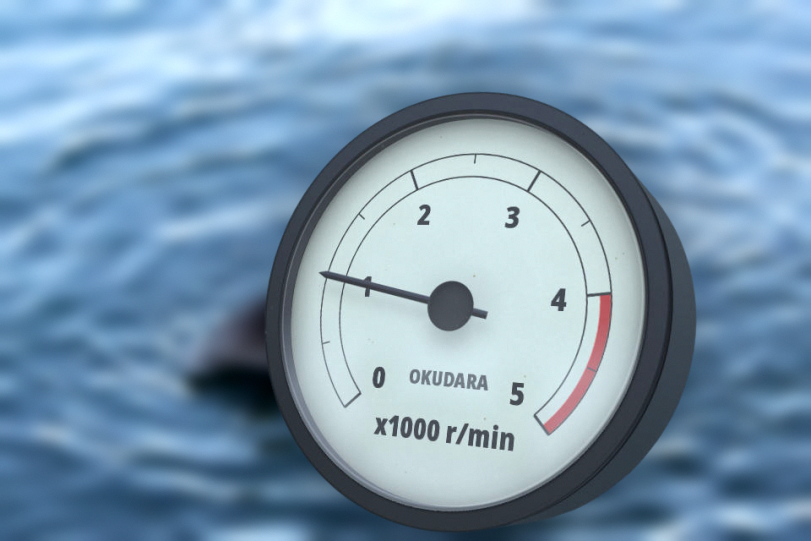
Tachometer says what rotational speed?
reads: 1000 rpm
